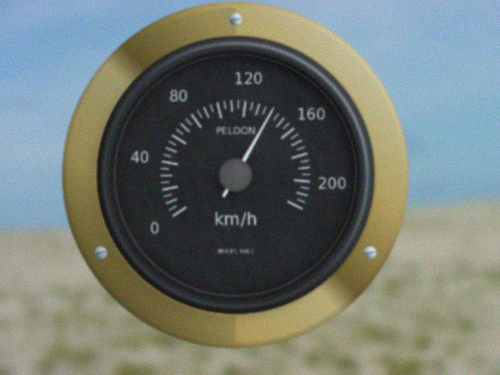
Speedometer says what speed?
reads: 140 km/h
